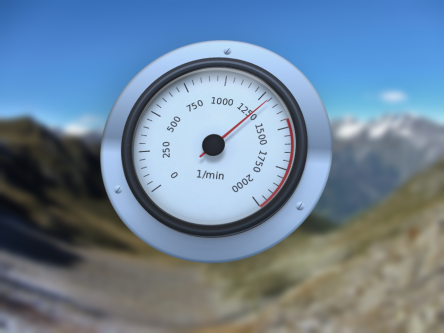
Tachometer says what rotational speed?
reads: 1300 rpm
